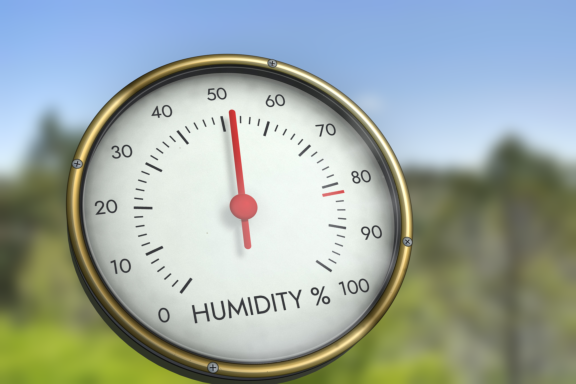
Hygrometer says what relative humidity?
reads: 52 %
